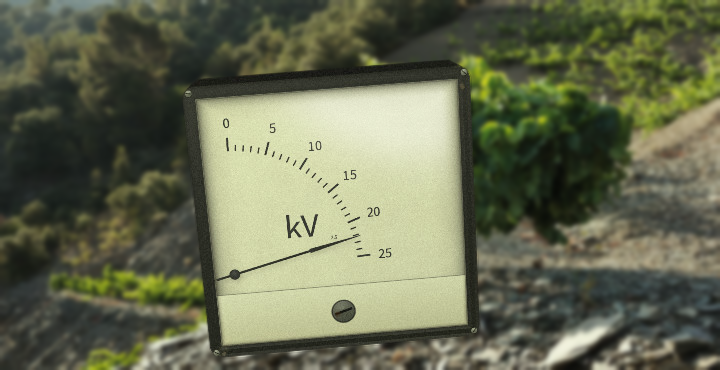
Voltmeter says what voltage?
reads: 22 kV
